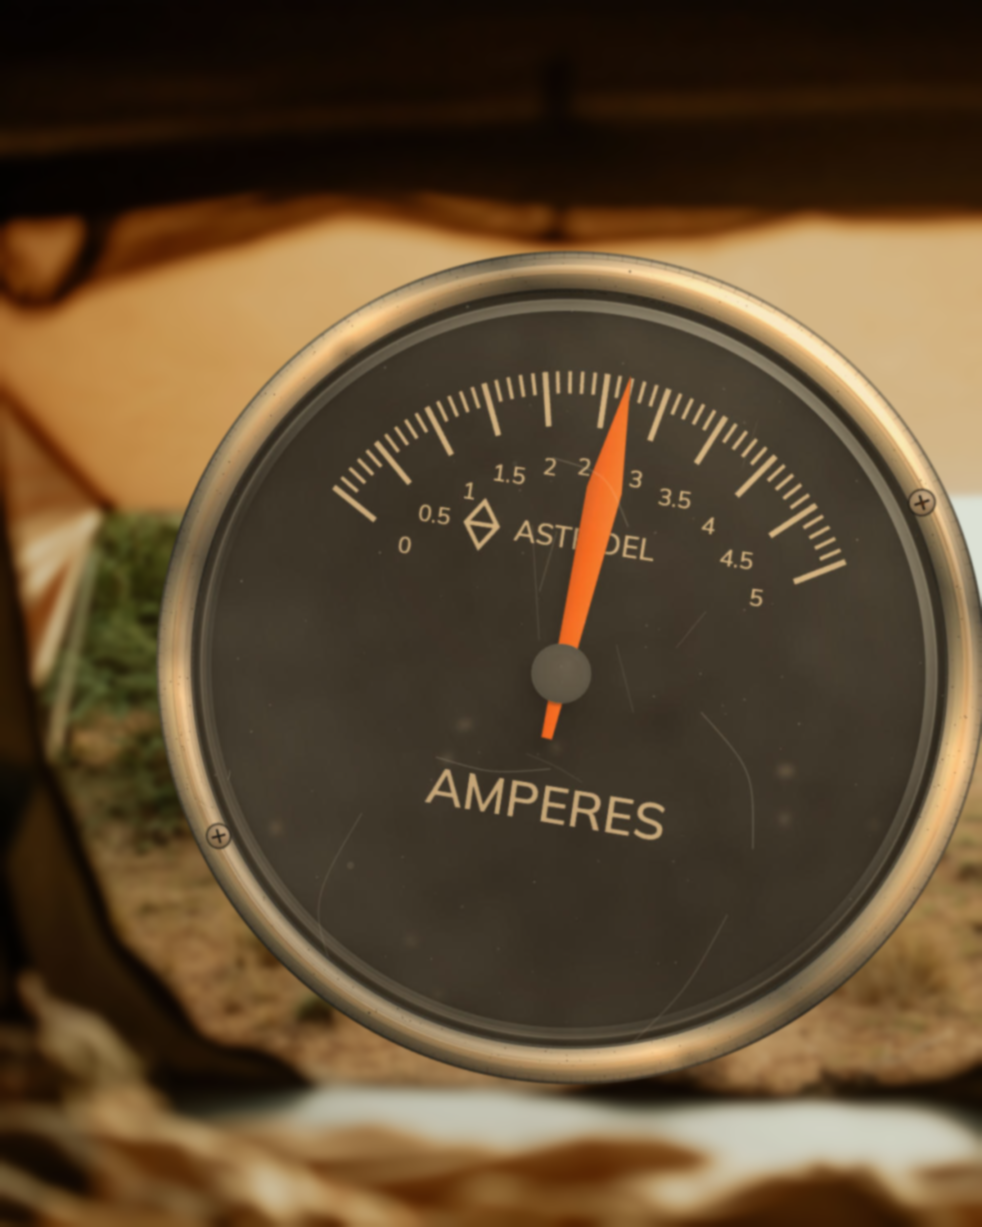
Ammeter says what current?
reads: 2.7 A
